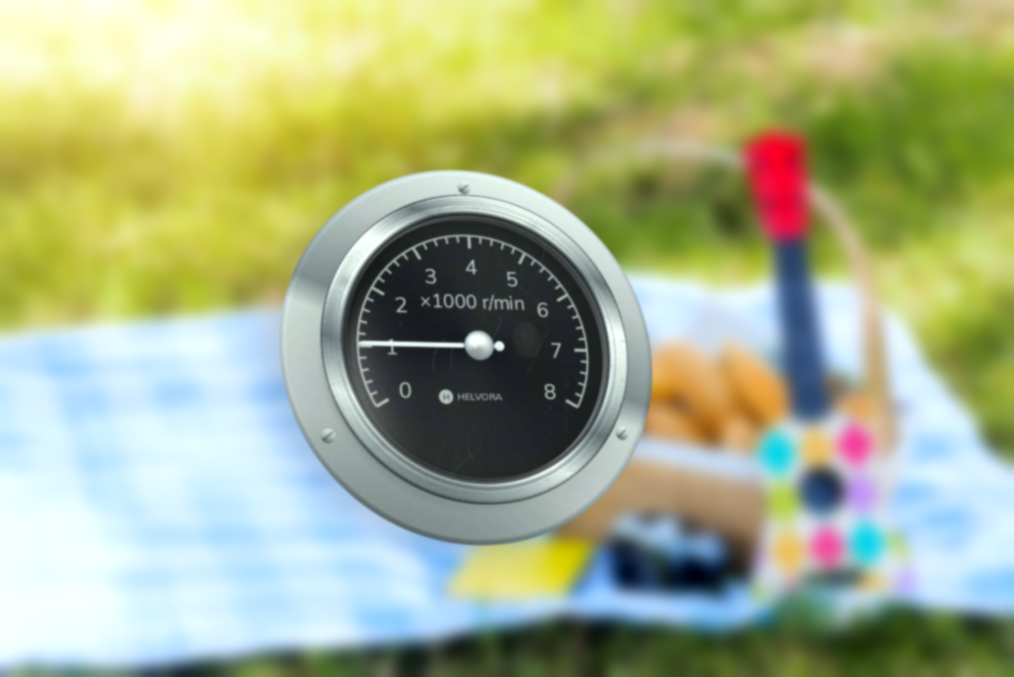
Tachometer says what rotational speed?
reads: 1000 rpm
